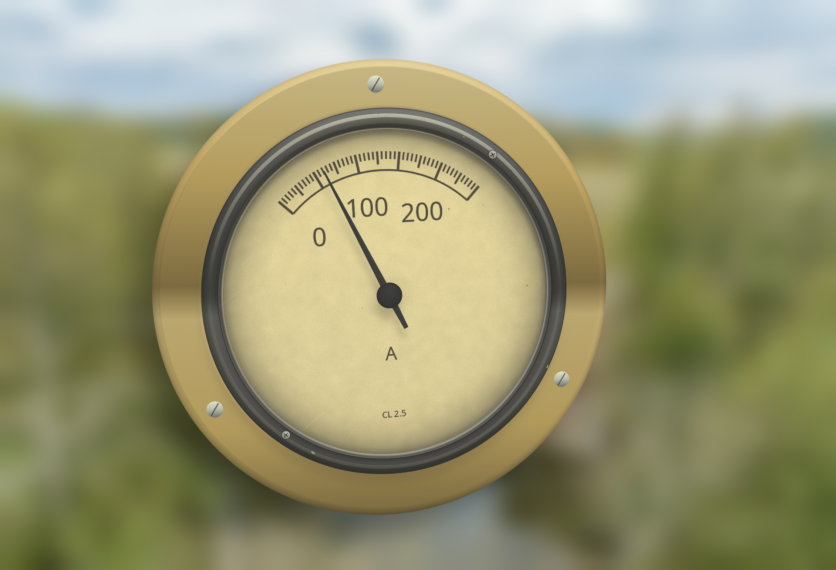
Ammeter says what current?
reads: 60 A
